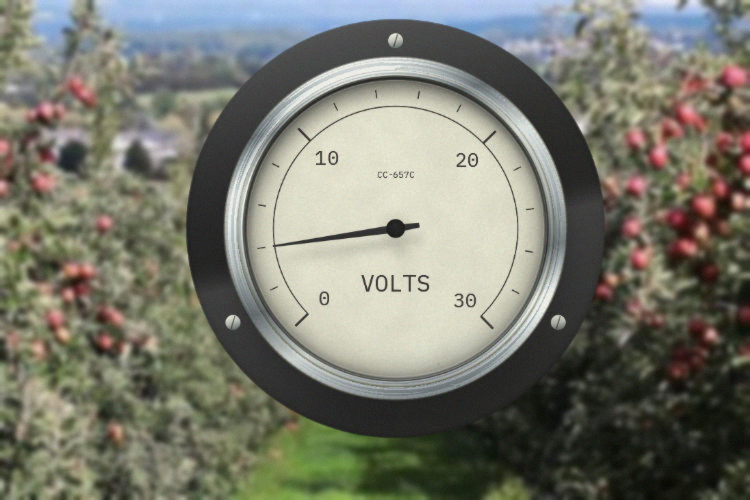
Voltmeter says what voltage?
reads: 4 V
